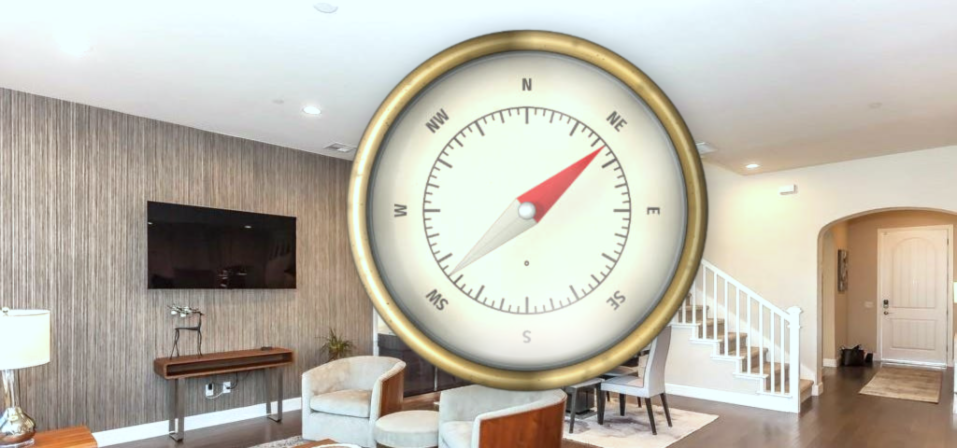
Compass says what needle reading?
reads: 50 °
